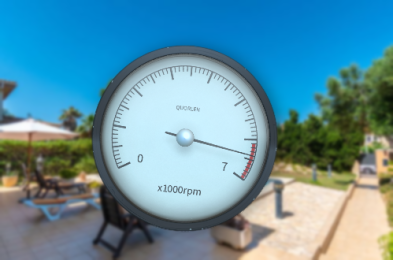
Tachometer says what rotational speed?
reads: 6400 rpm
